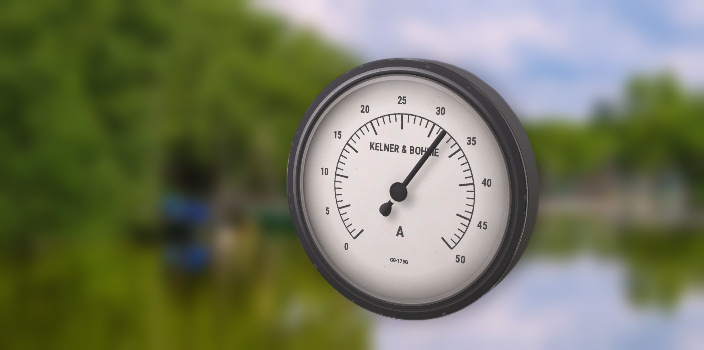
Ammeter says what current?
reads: 32 A
